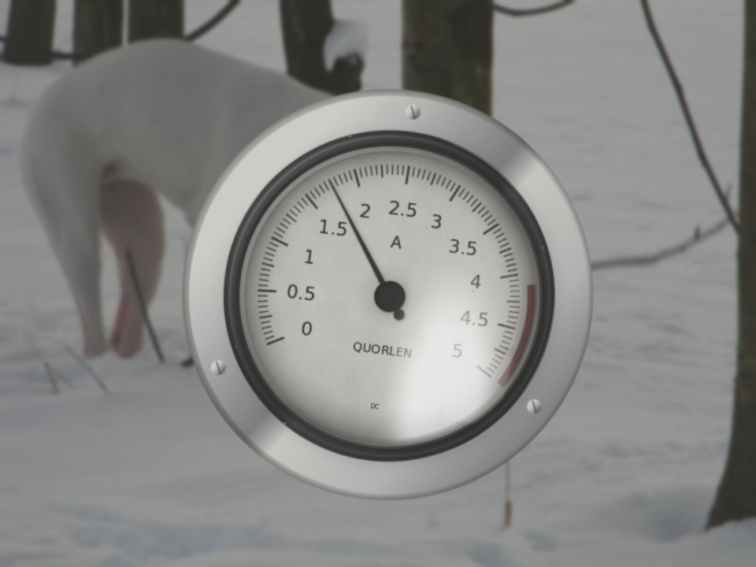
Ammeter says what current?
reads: 1.75 A
